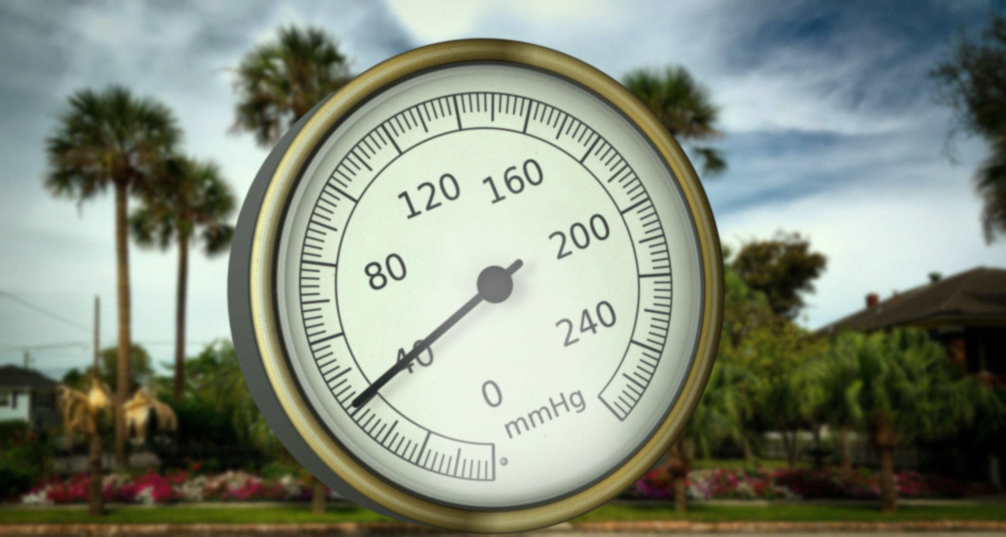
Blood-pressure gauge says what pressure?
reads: 42 mmHg
